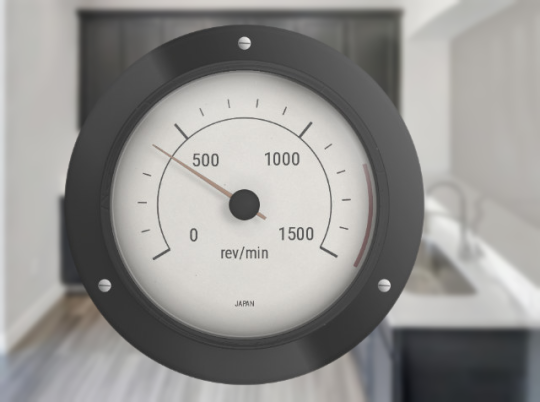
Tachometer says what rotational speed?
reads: 400 rpm
